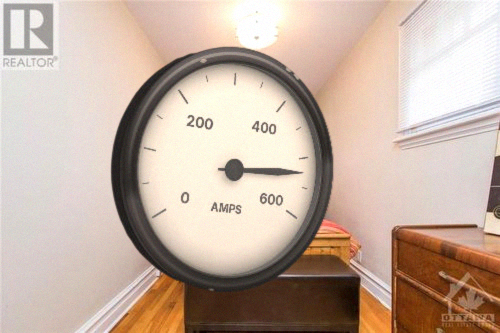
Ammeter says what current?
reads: 525 A
